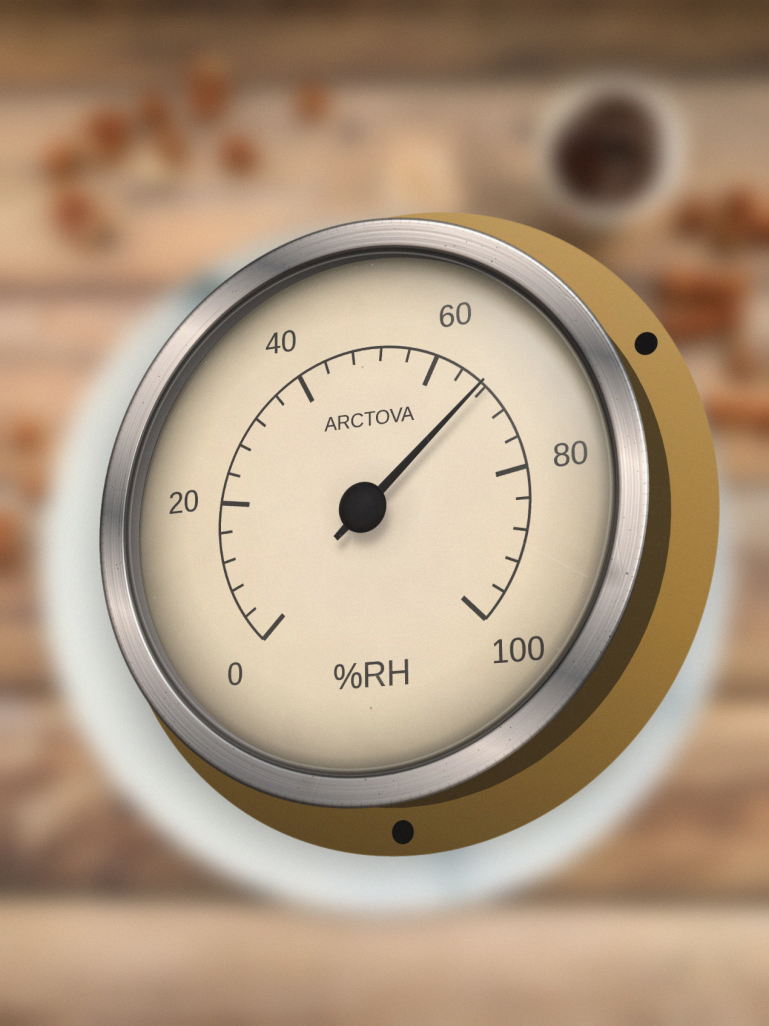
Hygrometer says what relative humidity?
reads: 68 %
